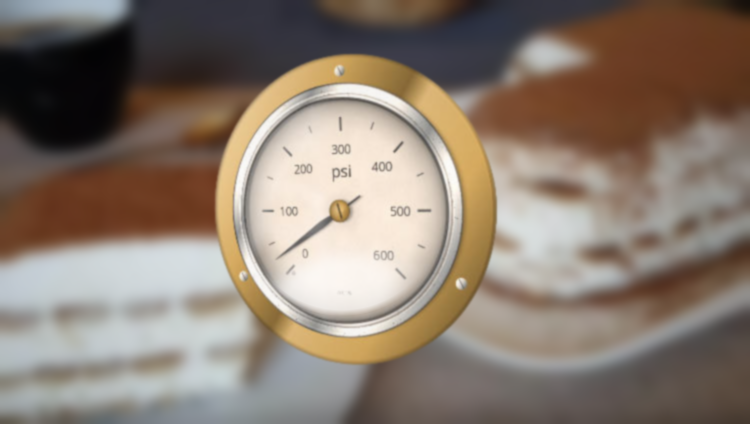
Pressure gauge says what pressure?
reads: 25 psi
